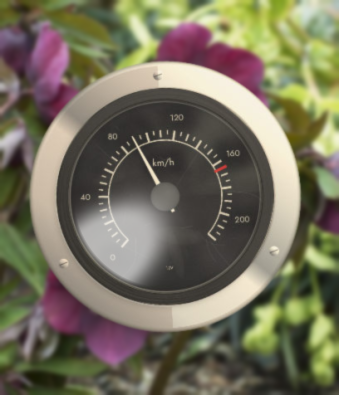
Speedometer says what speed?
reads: 90 km/h
